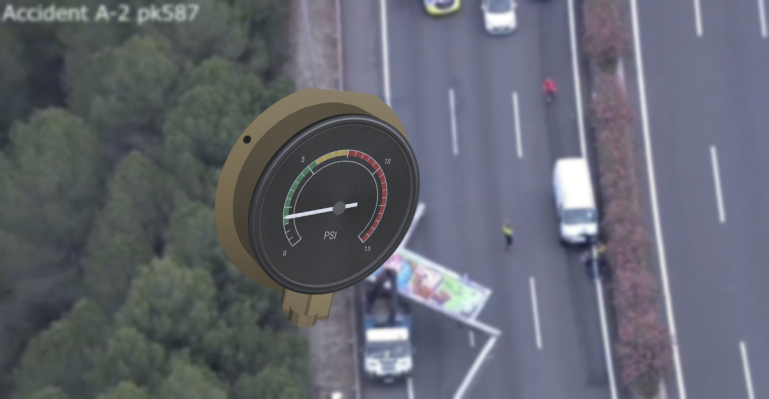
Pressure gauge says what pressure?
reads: 2 psi
